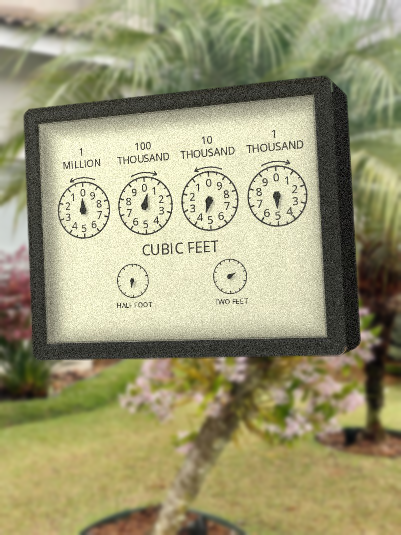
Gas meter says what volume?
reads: 4500 ft³
